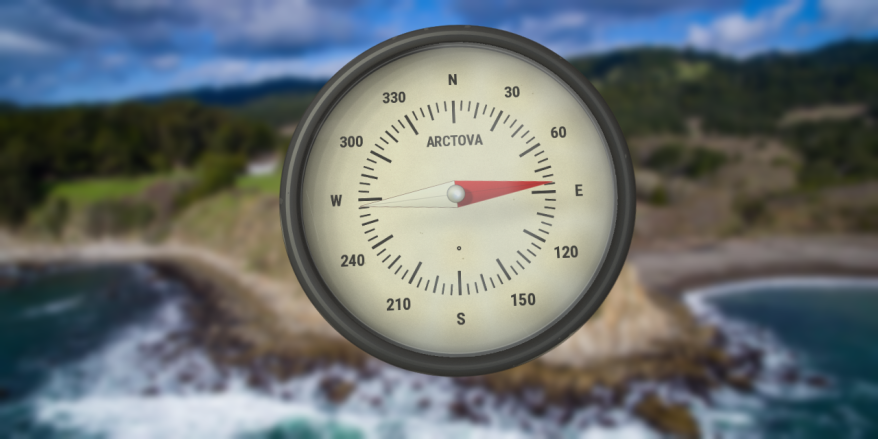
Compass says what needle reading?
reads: 85 °
